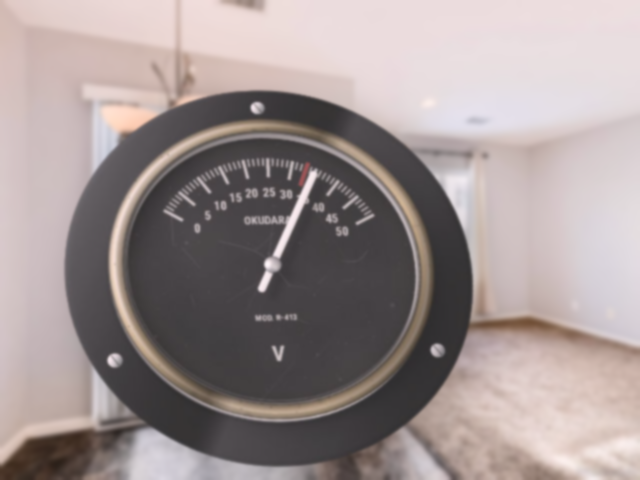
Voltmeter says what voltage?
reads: 35 V
